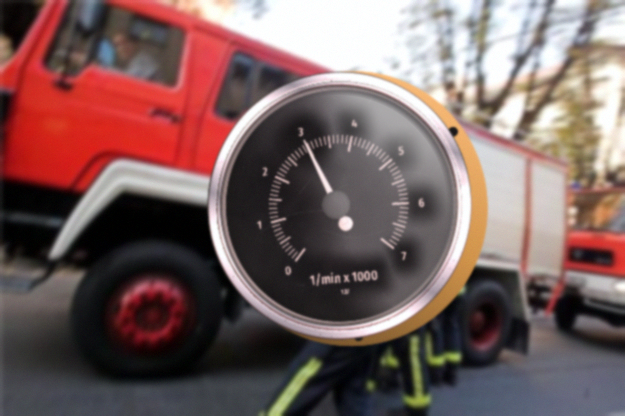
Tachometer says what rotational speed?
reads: 3000 rpm
